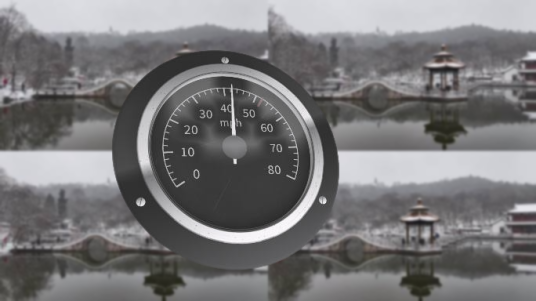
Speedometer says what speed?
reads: 42 mph
